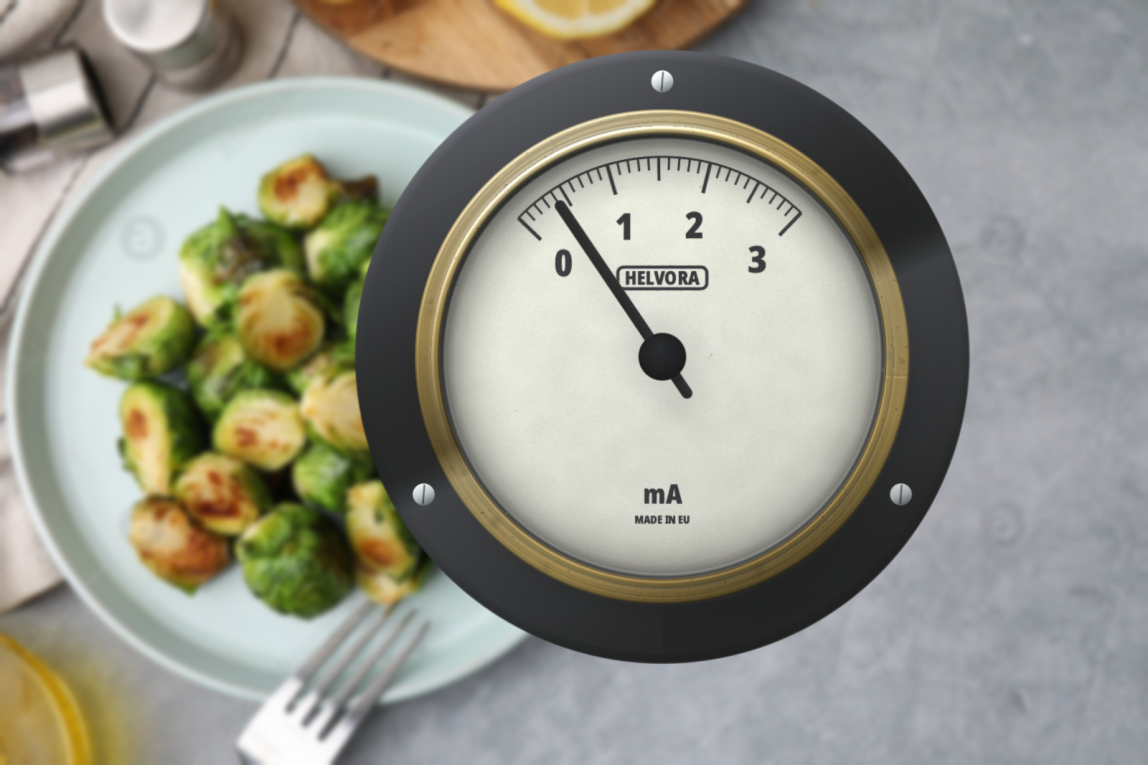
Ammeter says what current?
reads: 0.4 mA
